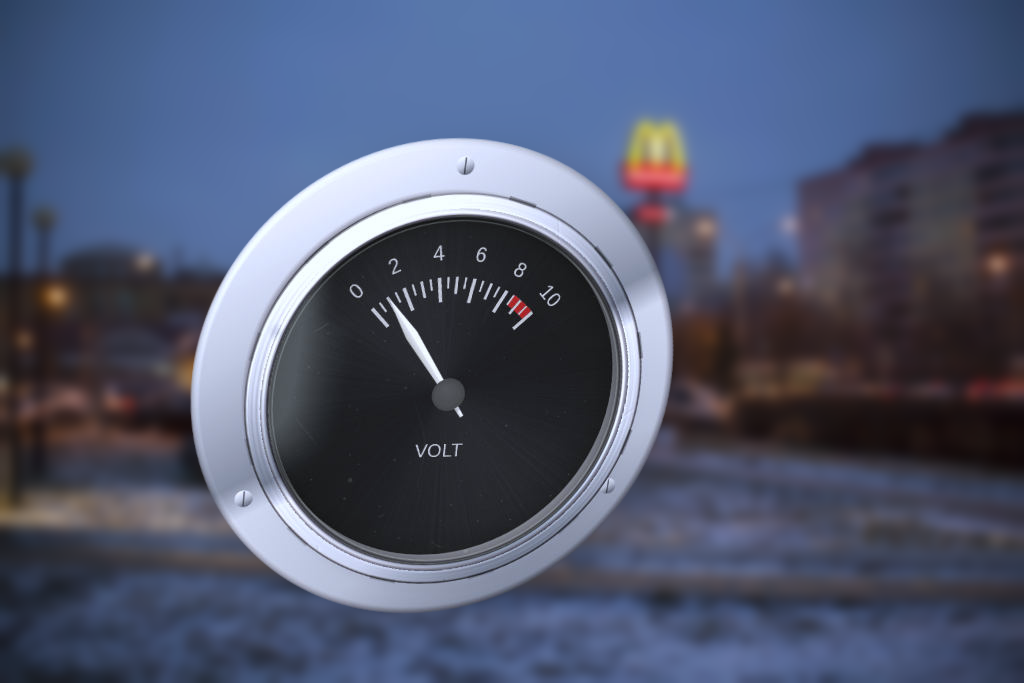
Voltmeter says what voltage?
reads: 1 V
